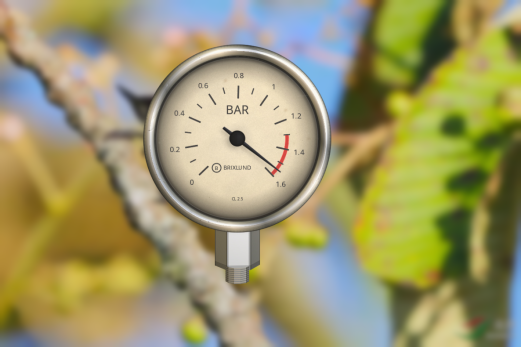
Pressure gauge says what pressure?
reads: 1.55 bar
